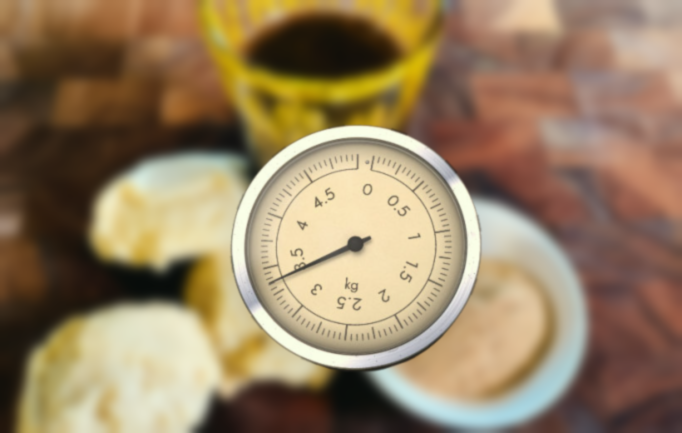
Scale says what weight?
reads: 3.35 kg
